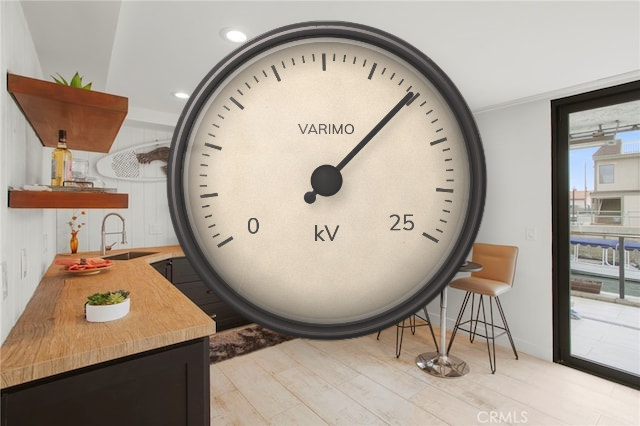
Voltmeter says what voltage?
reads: 17.25 kV
